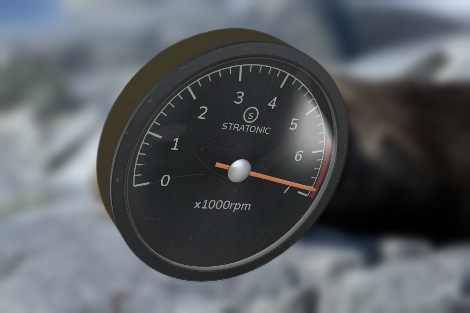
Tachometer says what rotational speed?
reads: 6800 rpm
